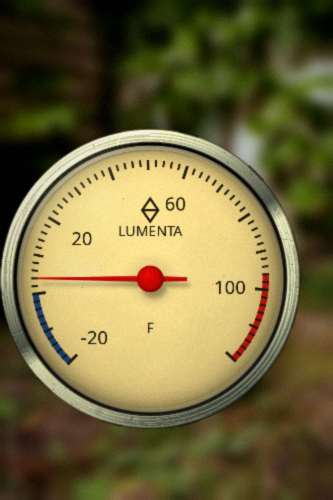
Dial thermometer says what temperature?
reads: 4 °F
